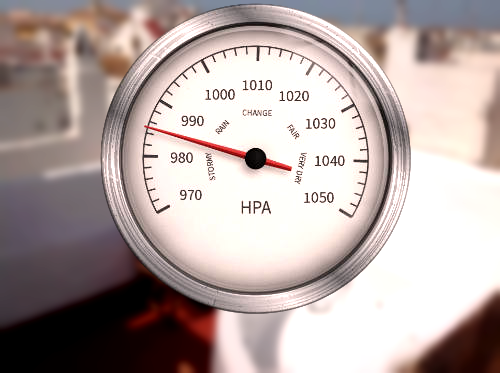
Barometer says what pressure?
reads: 985 hPa
